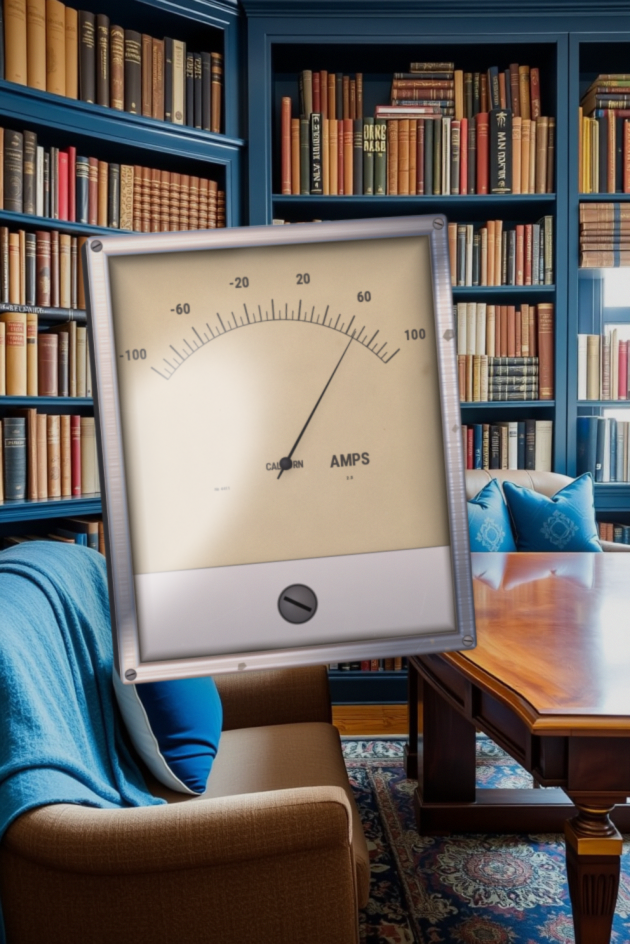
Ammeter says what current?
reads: 65 A
